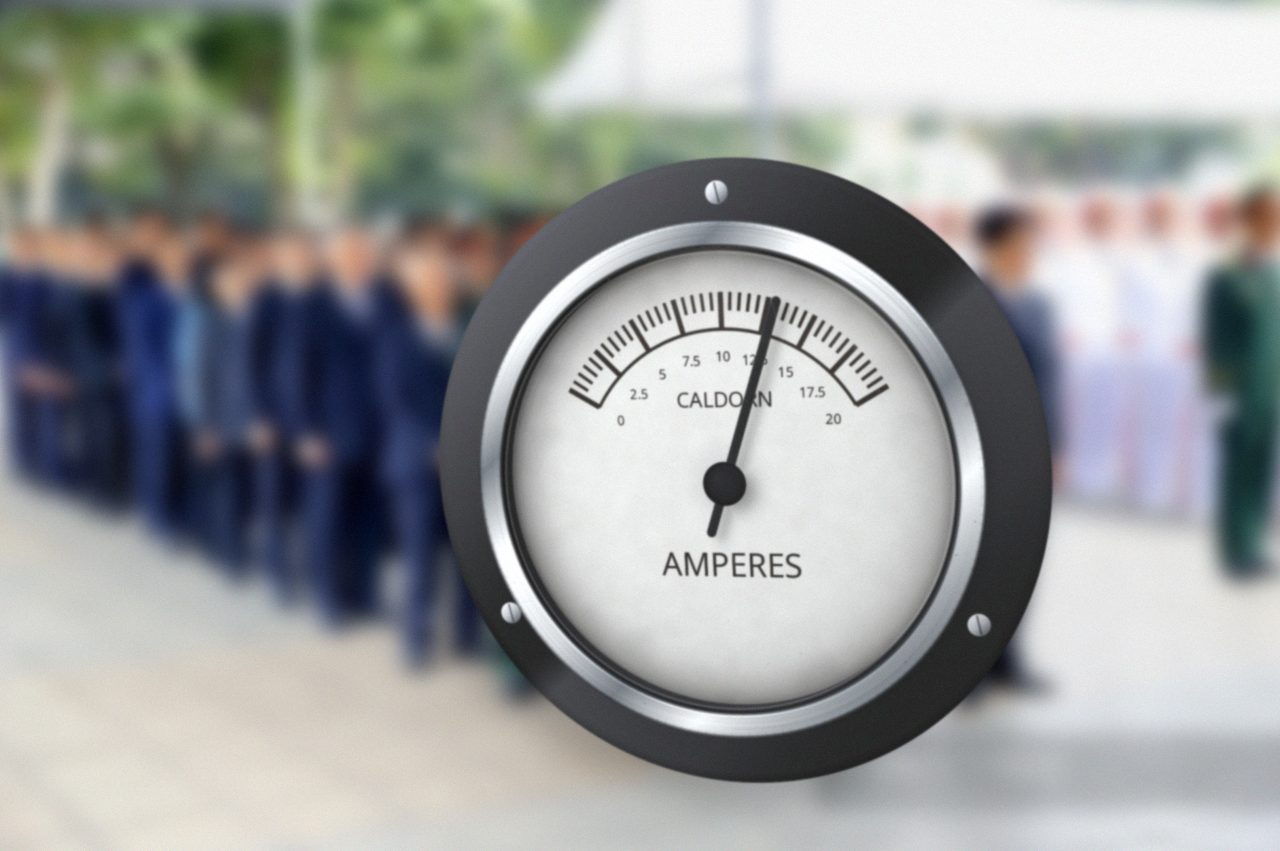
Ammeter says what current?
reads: 13 A
